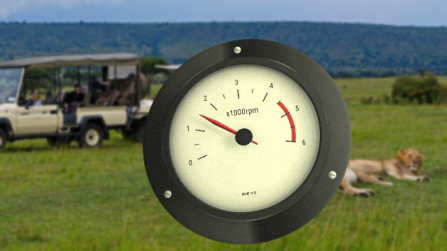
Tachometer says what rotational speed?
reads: 1500 rpm
